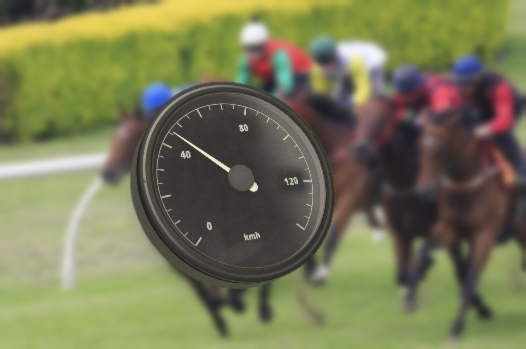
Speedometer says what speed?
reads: 45 km/h
